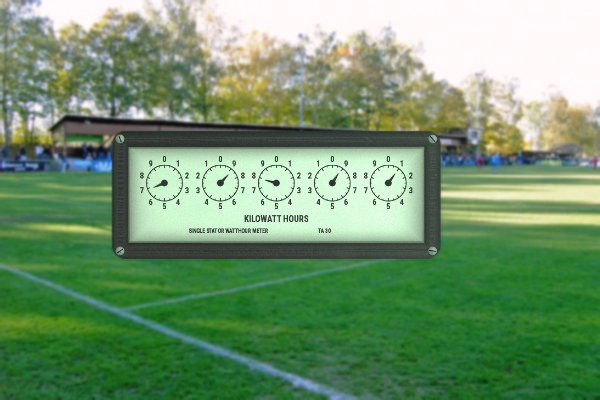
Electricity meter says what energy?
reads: 68791 kWh
